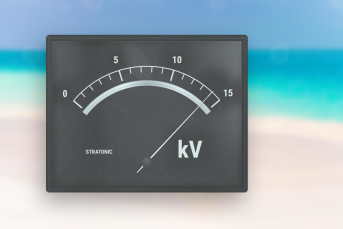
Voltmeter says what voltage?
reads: 14 kV
